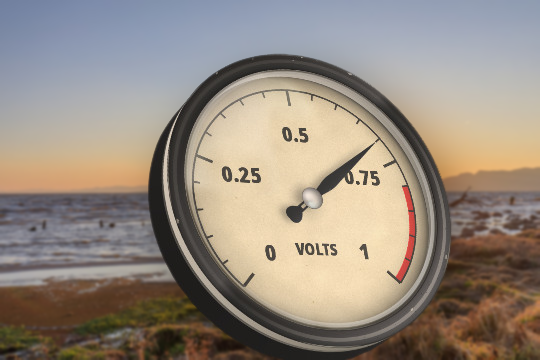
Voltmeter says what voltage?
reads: 0.7 V
